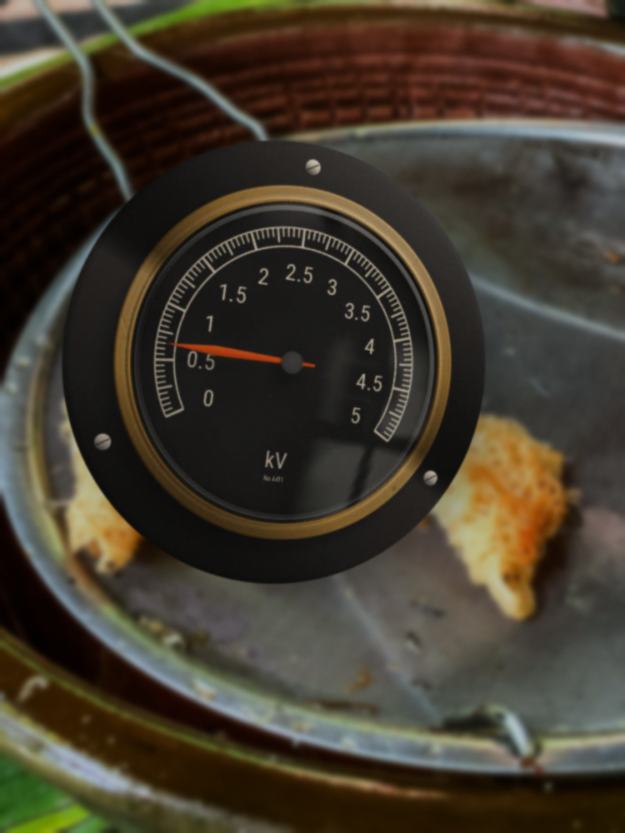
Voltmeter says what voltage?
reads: 0.65 kV
